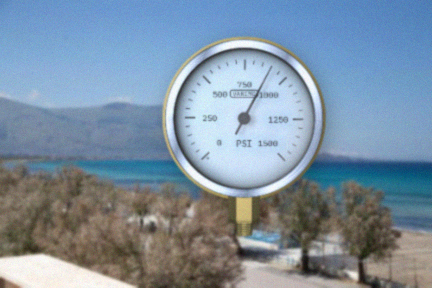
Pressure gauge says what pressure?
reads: 900 psi
